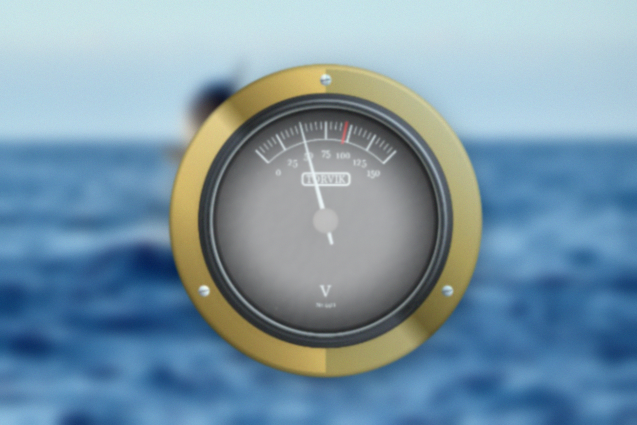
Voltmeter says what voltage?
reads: 50 V
